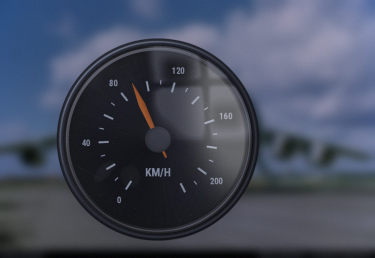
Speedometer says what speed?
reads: 90 km/h
